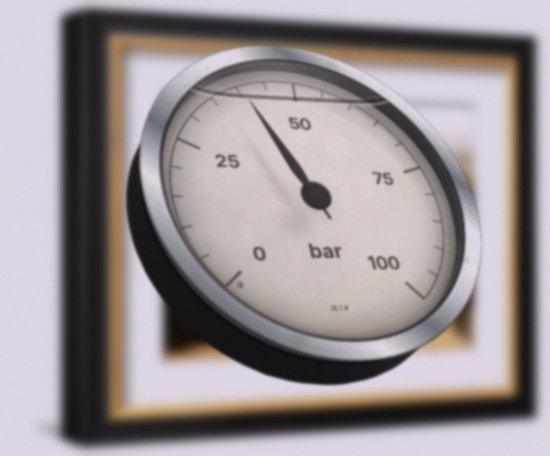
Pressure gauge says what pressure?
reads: 40 bar
